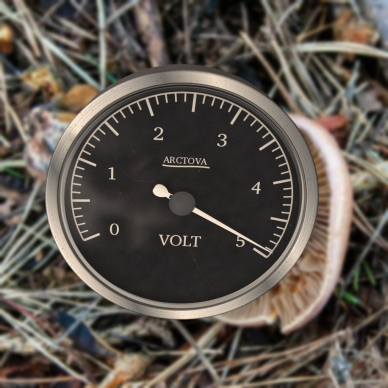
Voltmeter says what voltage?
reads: 4.9 V
